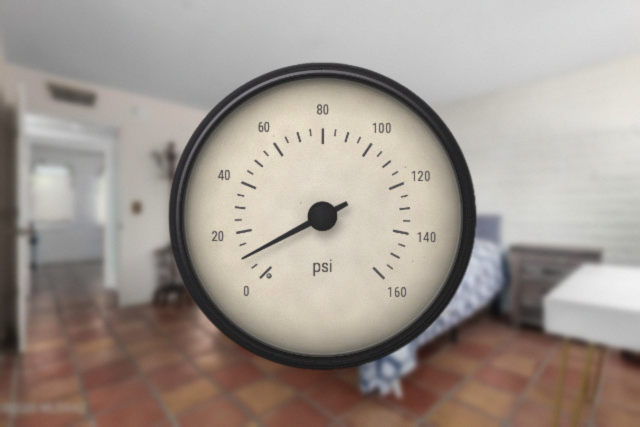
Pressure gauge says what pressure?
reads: 10 psi
